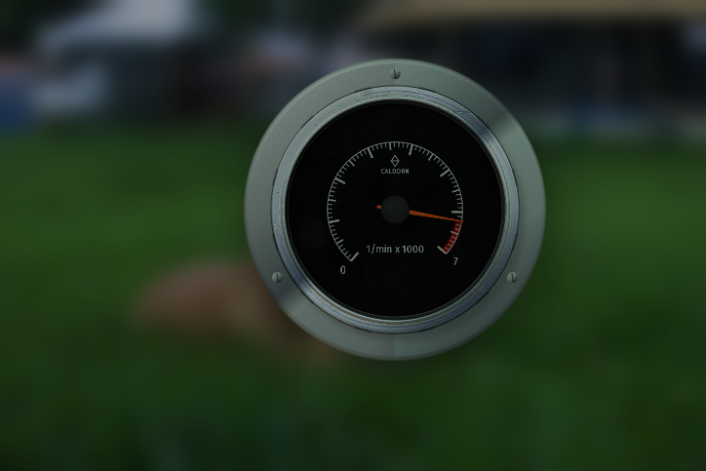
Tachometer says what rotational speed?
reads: 6200 rpm
